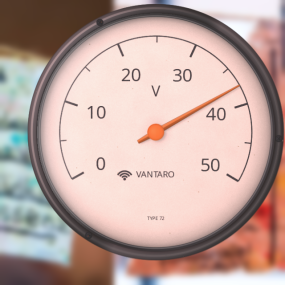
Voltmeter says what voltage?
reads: 37.5 V
